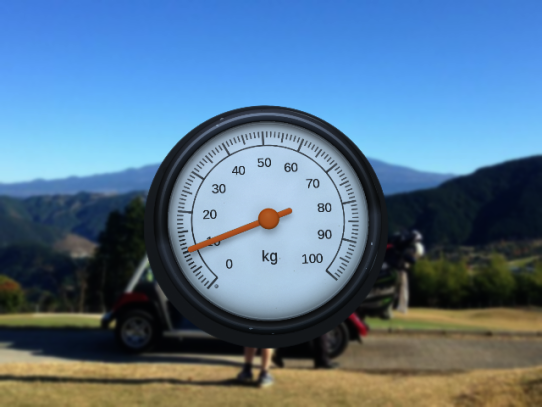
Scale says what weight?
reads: 10 kg
